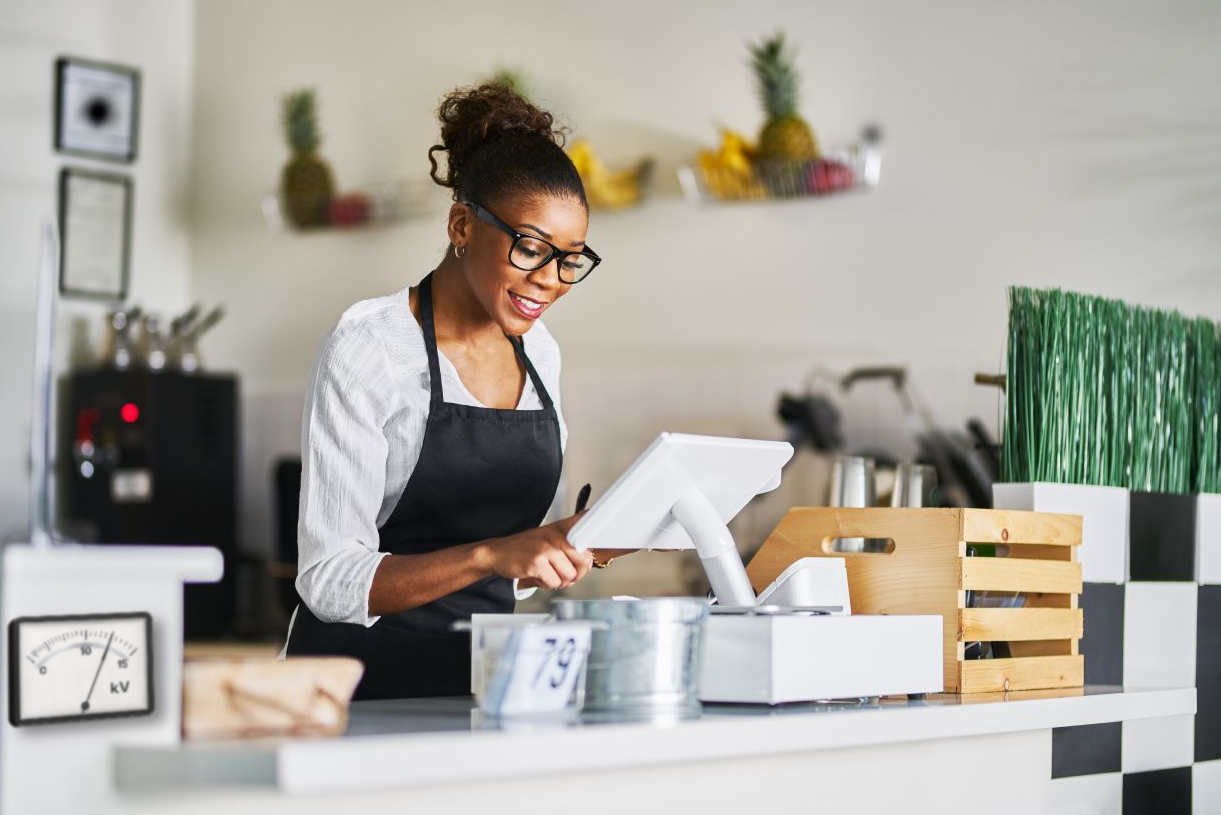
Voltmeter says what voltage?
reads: 12.5 kV
